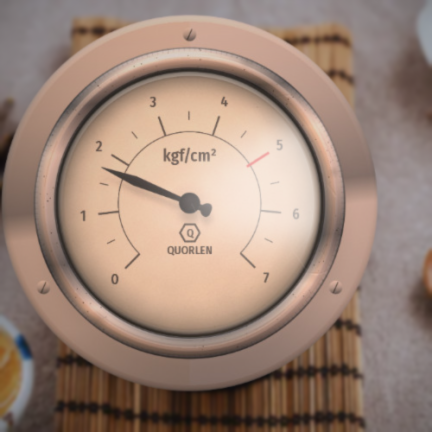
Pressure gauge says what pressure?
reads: 1.75 kg/cm²
